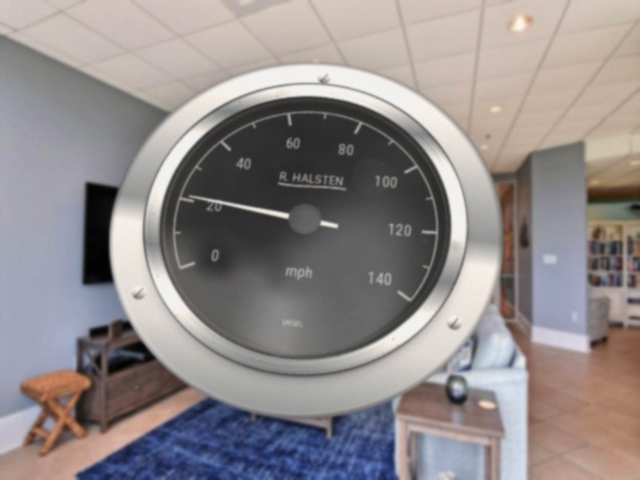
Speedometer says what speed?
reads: 20 mph
